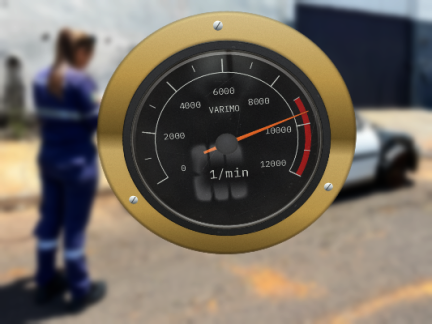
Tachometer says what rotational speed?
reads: 9500 rpm
